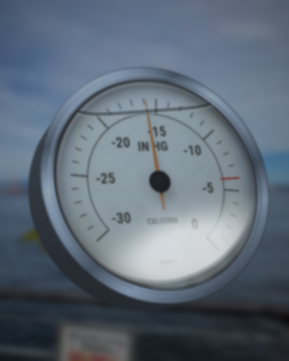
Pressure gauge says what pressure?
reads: -16 inHg
